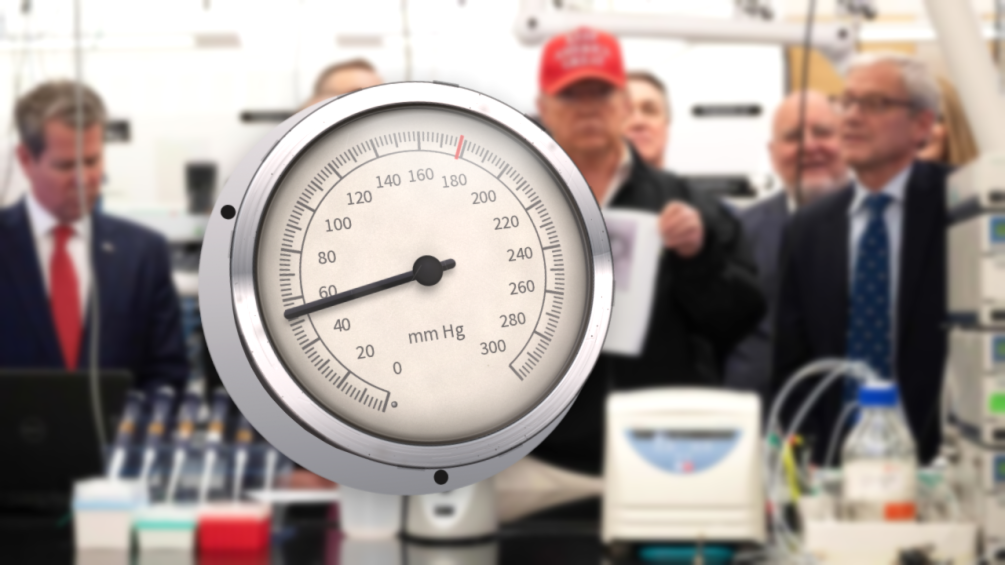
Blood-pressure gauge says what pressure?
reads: 54 mmHg
